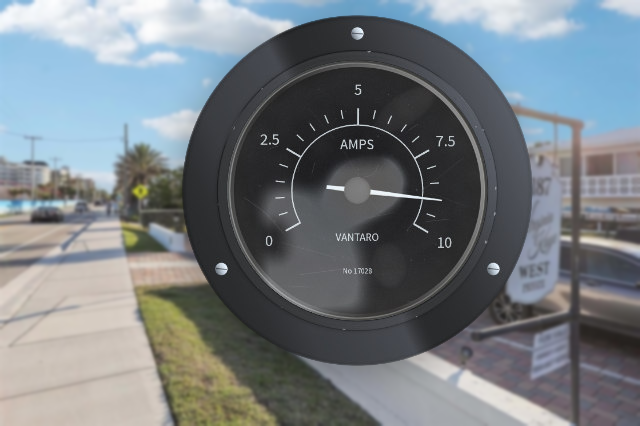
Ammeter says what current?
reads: 9 A
